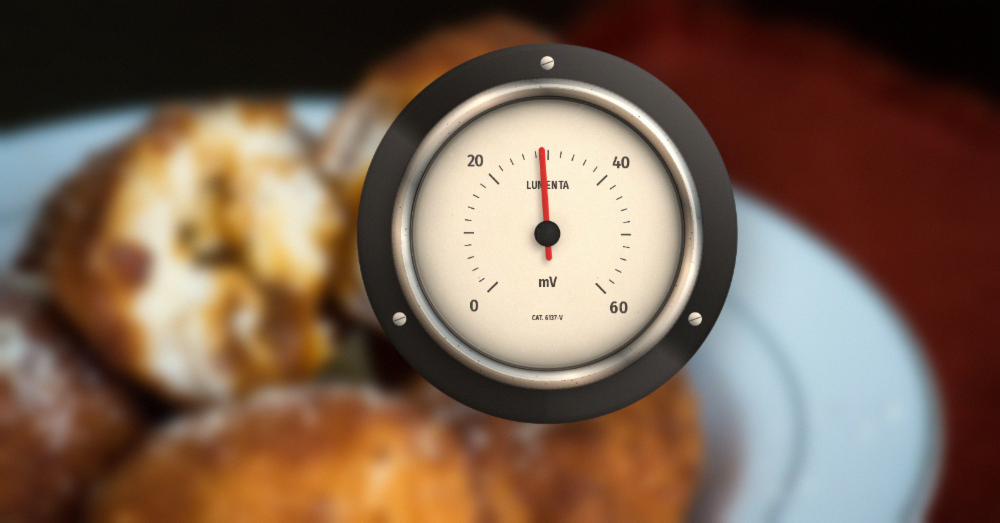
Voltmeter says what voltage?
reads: 29 mV
